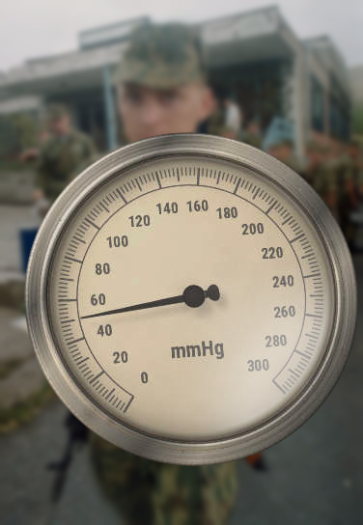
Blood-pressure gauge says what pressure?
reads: 50 mmHg
